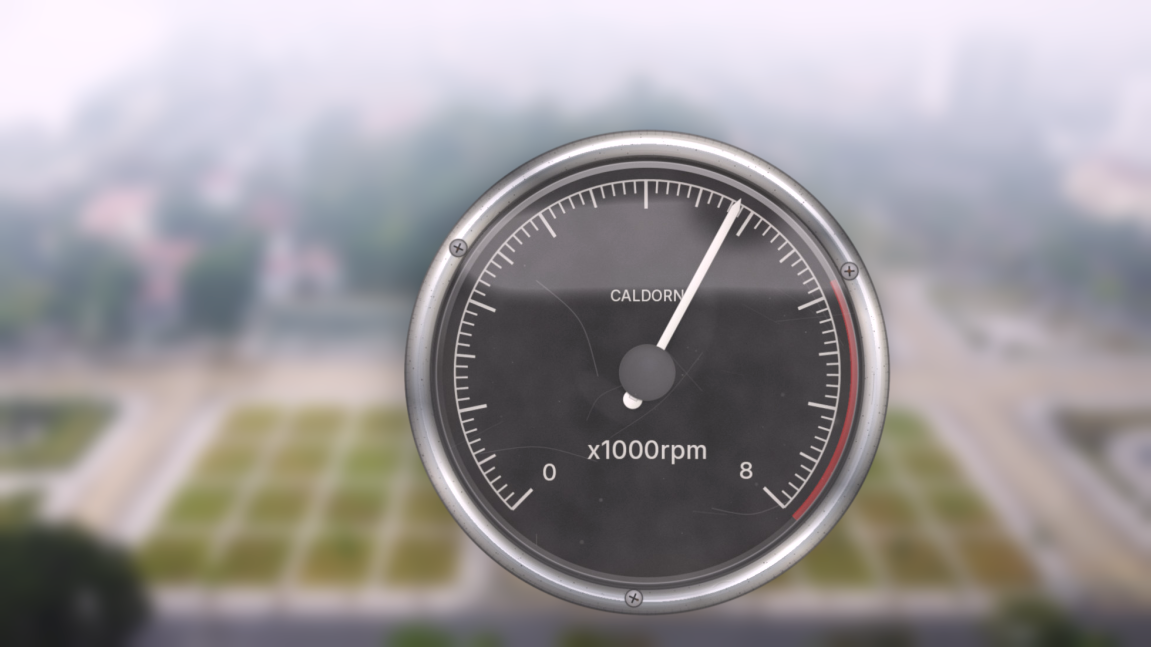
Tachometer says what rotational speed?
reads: 4850 rpm
